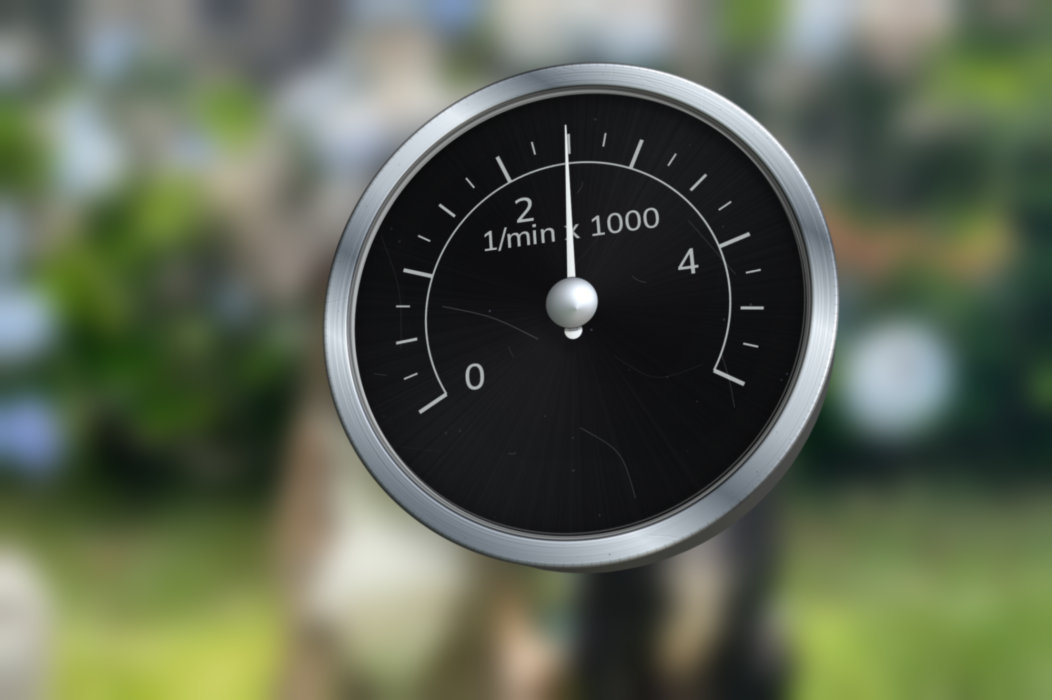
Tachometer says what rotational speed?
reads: 2500 rpm
